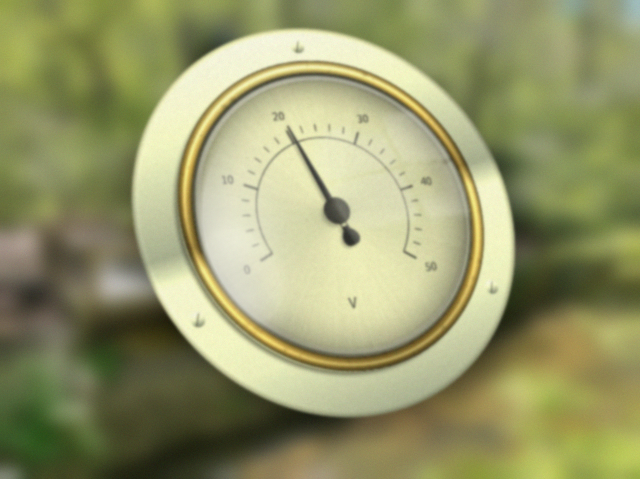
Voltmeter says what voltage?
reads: 20 V
